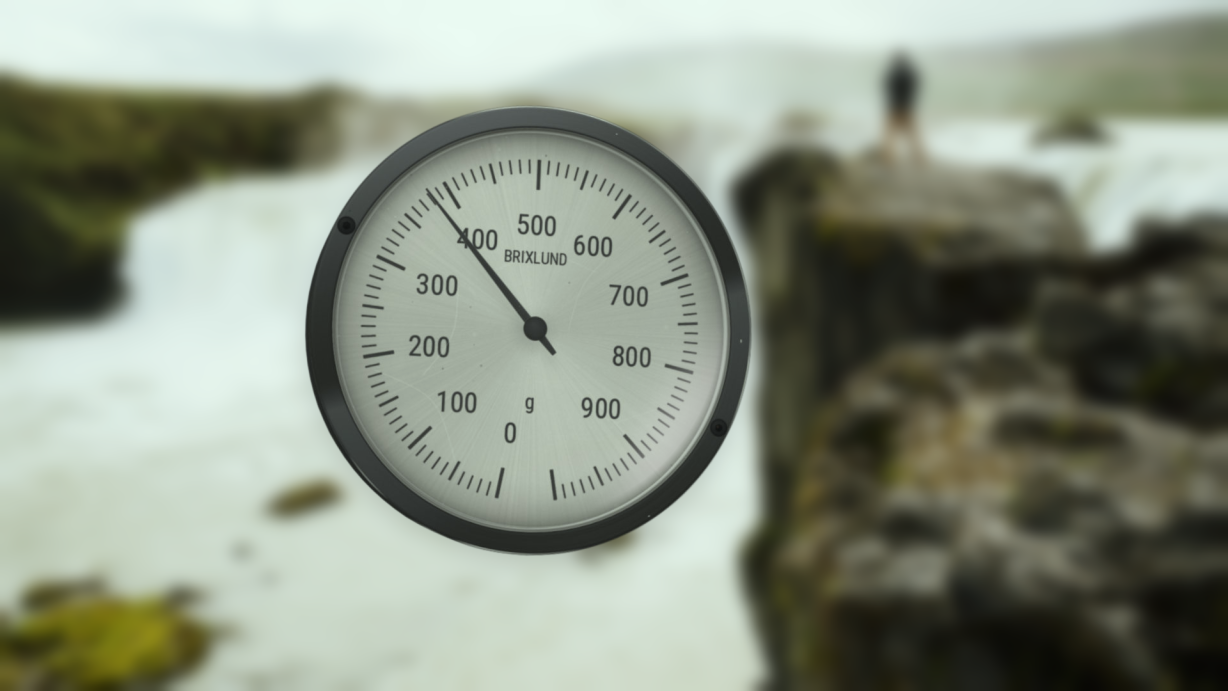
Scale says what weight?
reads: 380 g
